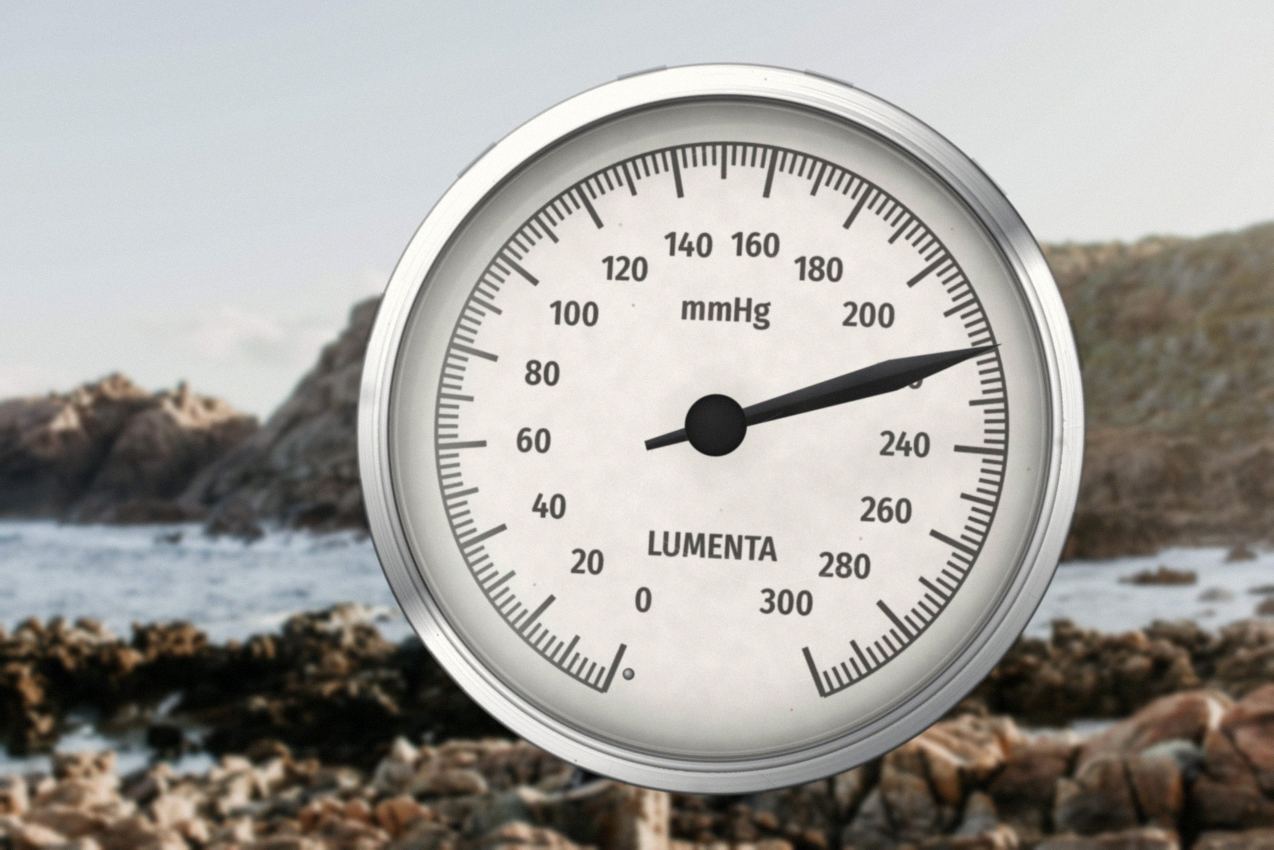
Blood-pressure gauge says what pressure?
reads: 220 mmHg
